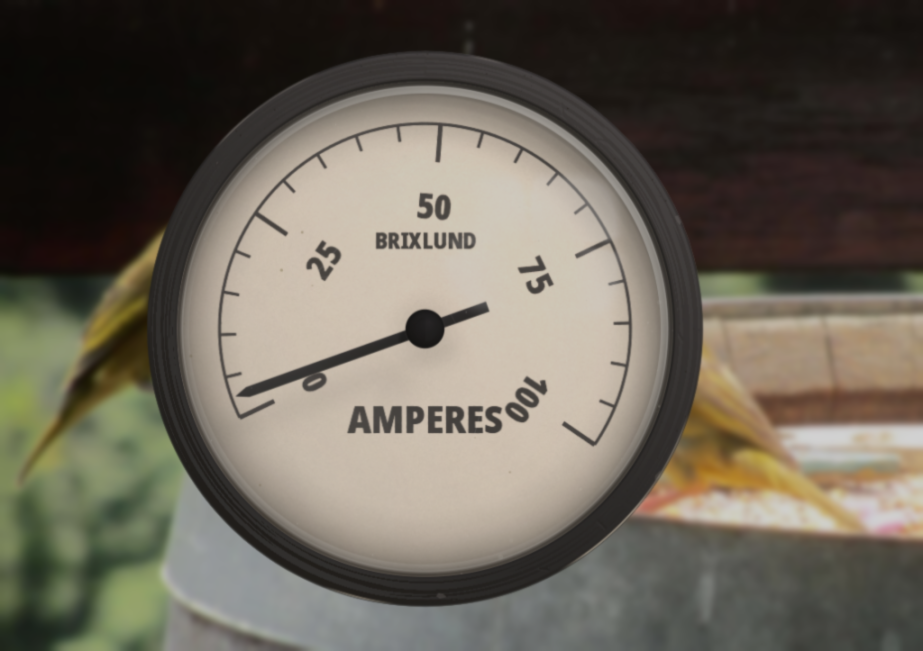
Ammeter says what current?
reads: 2.5 A
